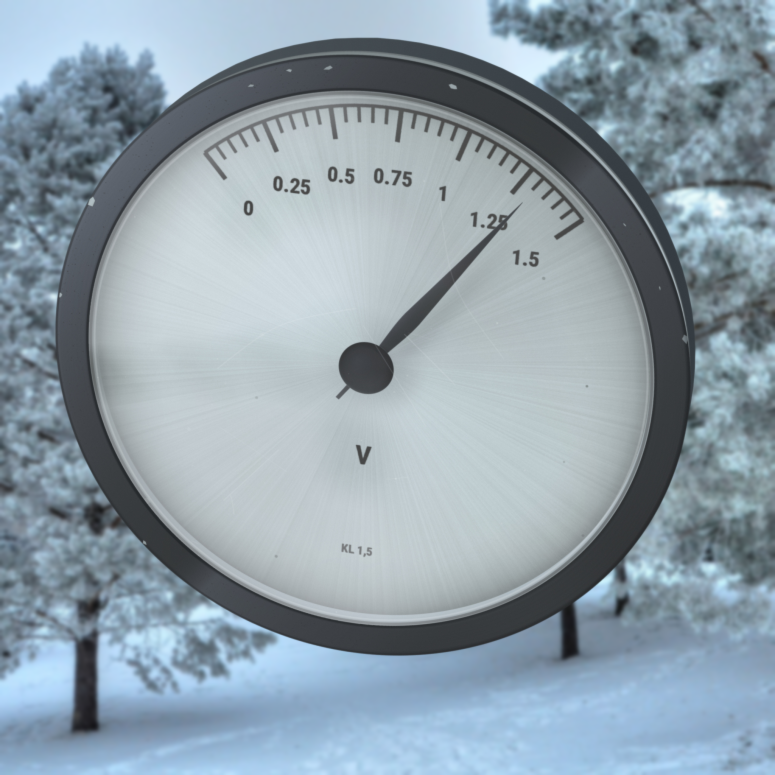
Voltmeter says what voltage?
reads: 1.3 V
